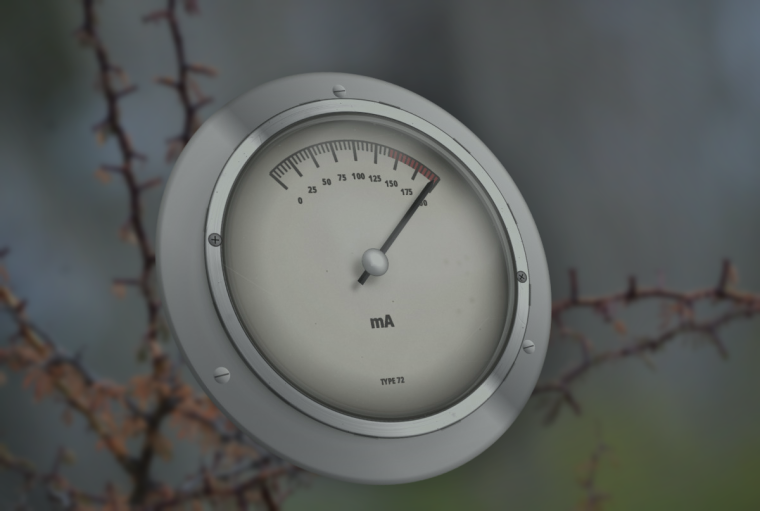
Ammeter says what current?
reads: 195 mA
